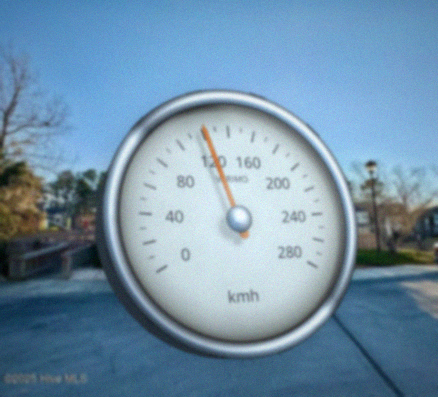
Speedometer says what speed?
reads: 120 km/h
